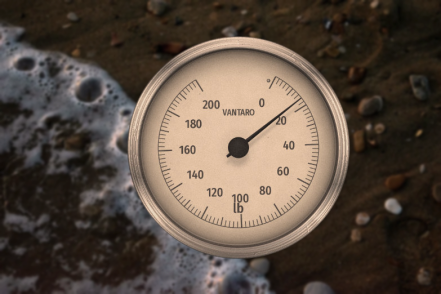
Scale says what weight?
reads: 16 lb
